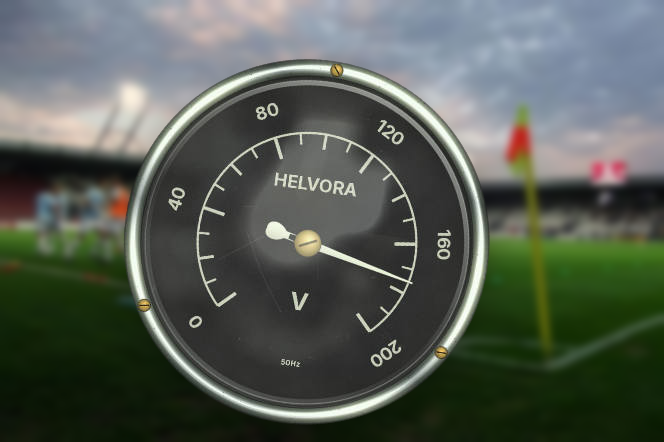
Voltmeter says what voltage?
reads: 175 V
